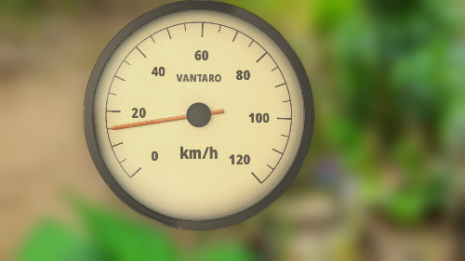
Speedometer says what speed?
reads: 15 km/h
